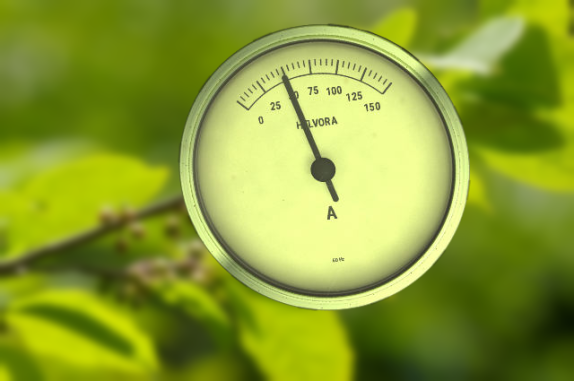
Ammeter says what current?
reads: 50 A
